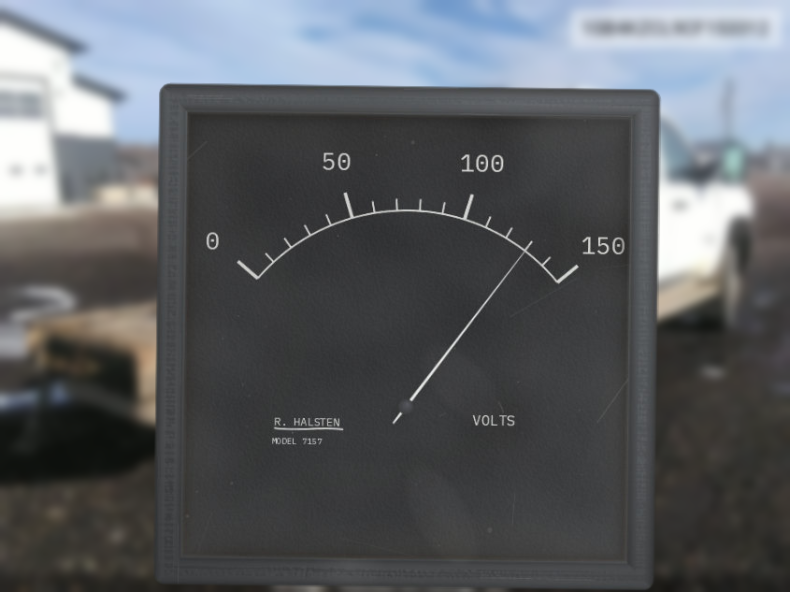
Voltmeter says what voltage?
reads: 130 V
